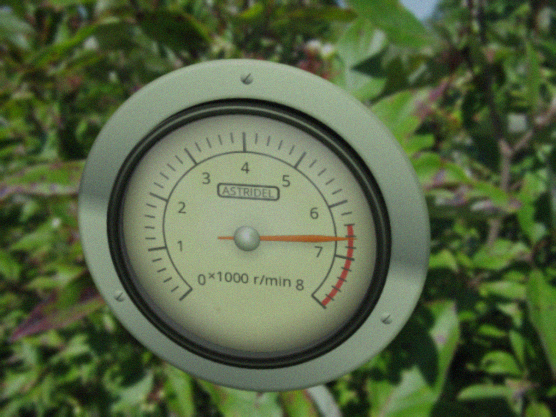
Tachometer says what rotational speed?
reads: 6600 rpm
